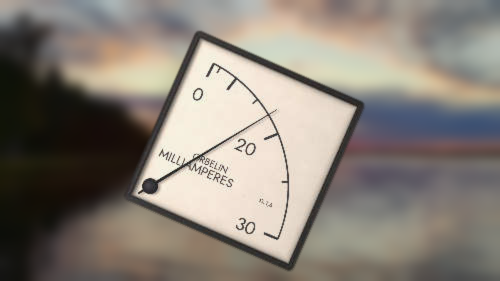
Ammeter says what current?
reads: 17.5 mA
